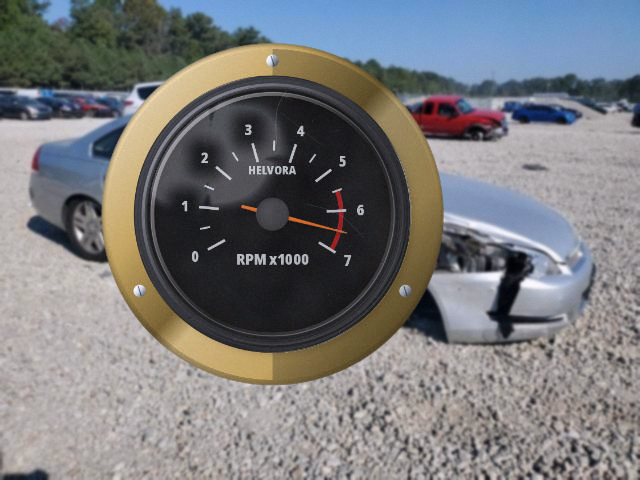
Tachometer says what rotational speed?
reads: 6500 rpm
